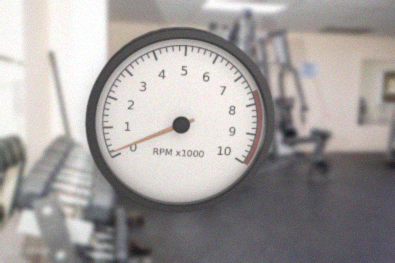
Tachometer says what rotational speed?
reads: 200 rpm
